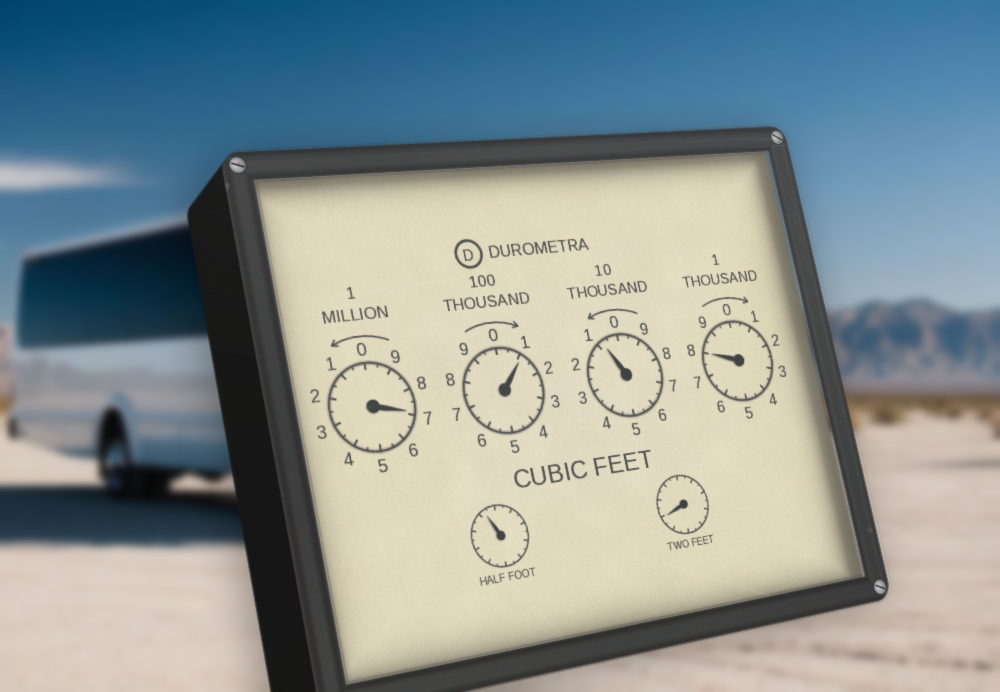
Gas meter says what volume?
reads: 710800 ft³
